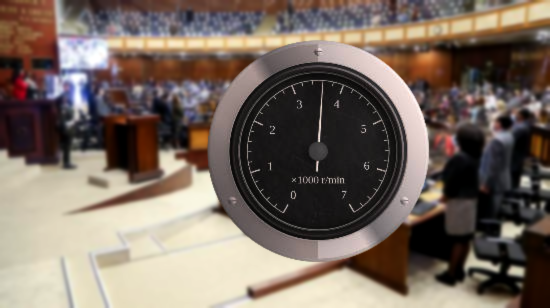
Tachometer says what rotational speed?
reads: 3600 rpm
